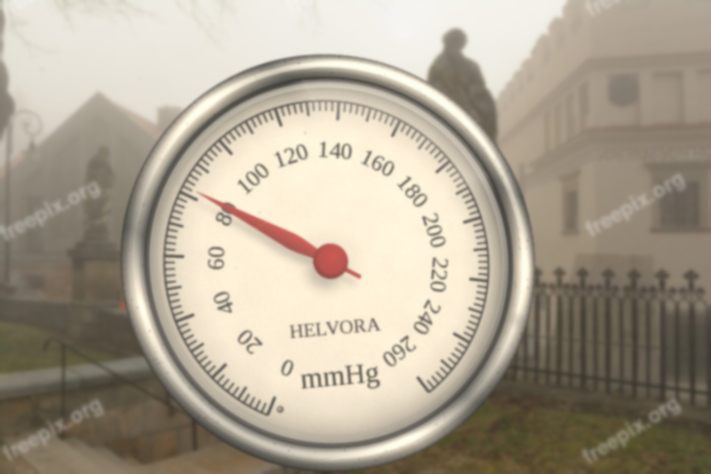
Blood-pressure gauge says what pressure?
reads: 82 mmHg
